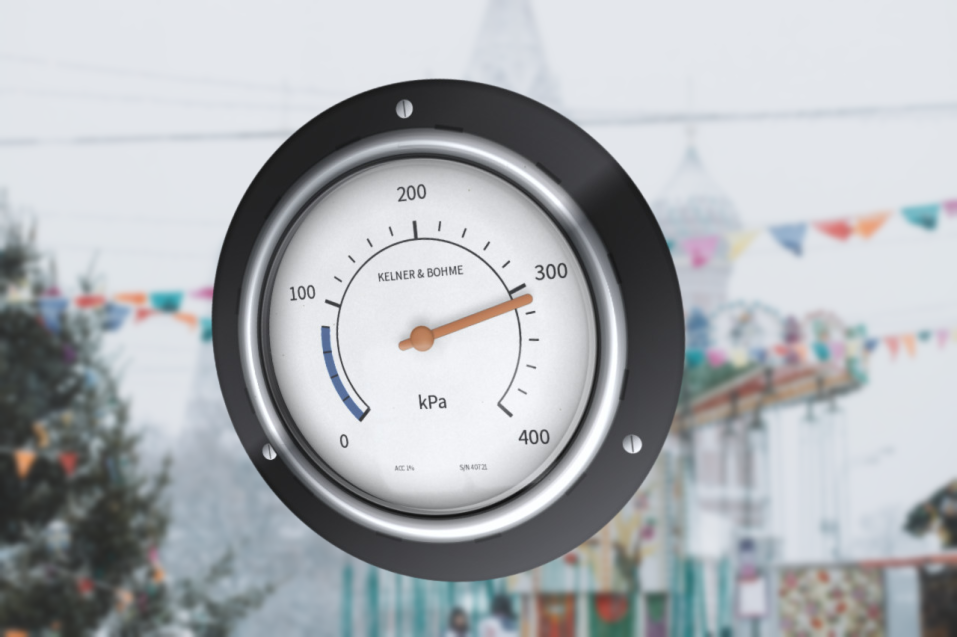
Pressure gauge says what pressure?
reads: 310 kPa
